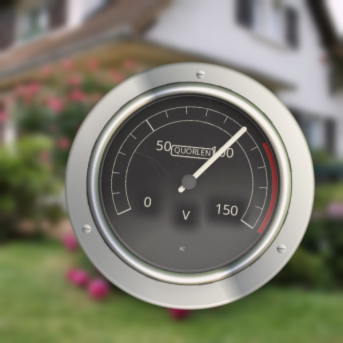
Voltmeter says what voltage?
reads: 100 V
